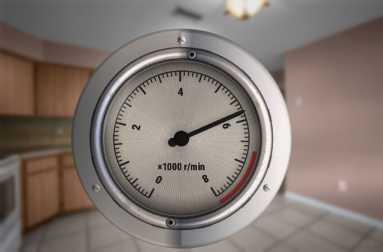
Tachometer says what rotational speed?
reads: 5800 rpm
